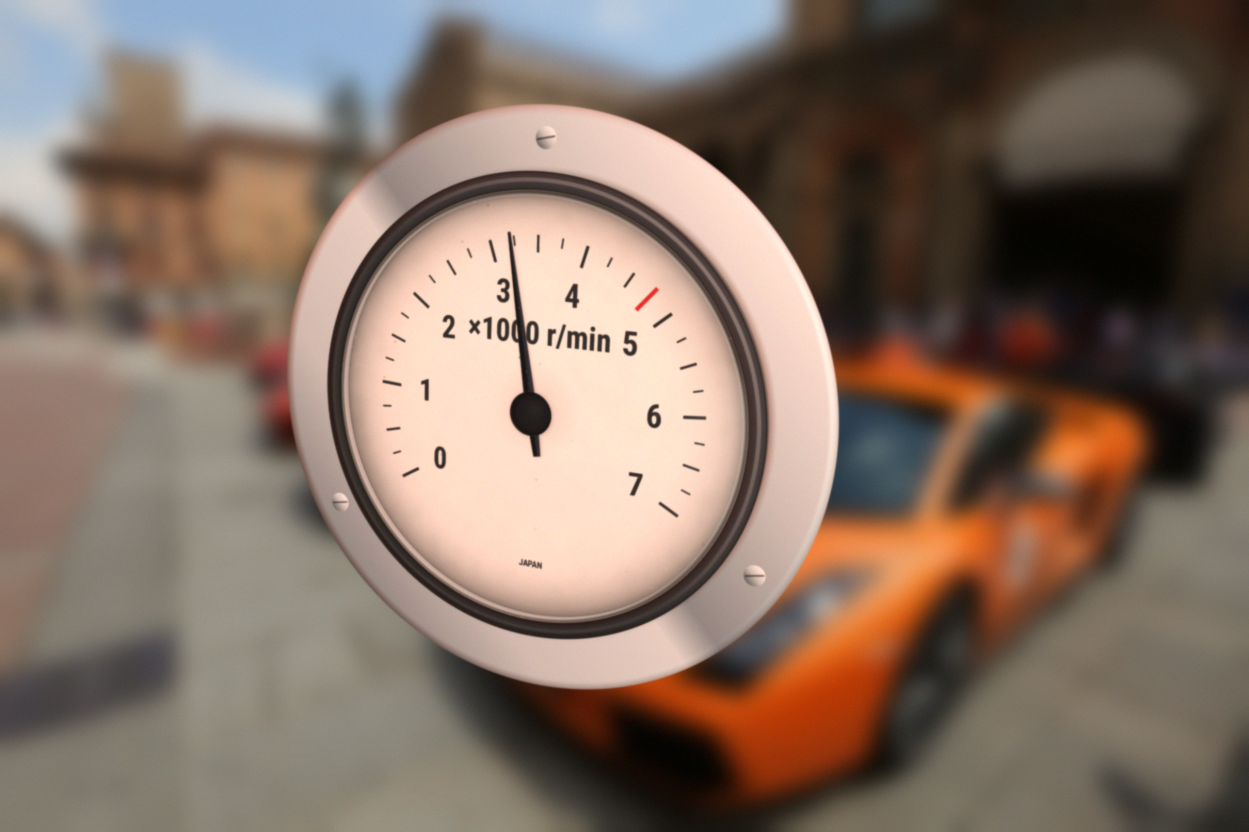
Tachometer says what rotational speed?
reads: 3250 rpm
